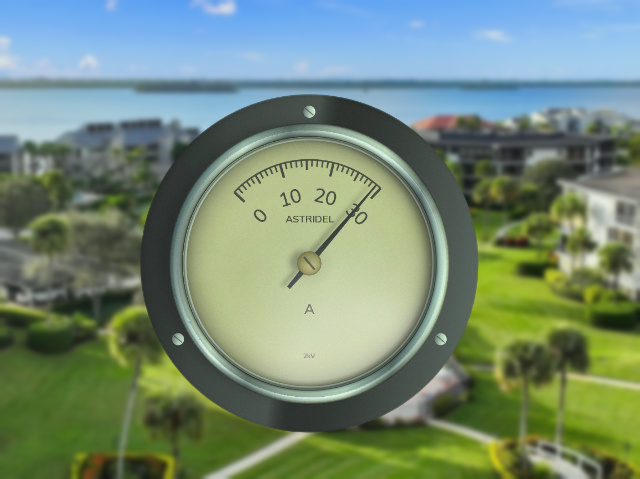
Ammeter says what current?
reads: 29 A
